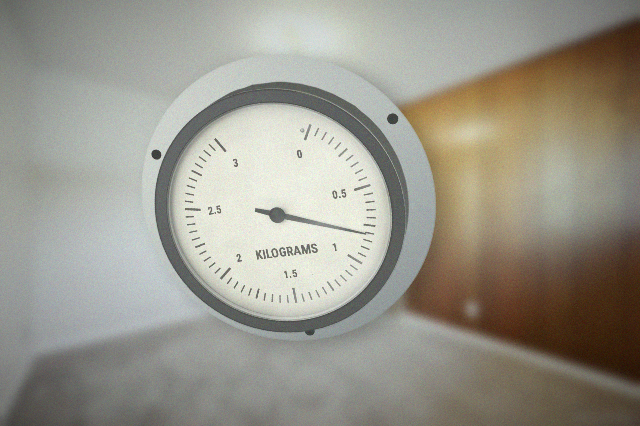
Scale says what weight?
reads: 0.8 kg
